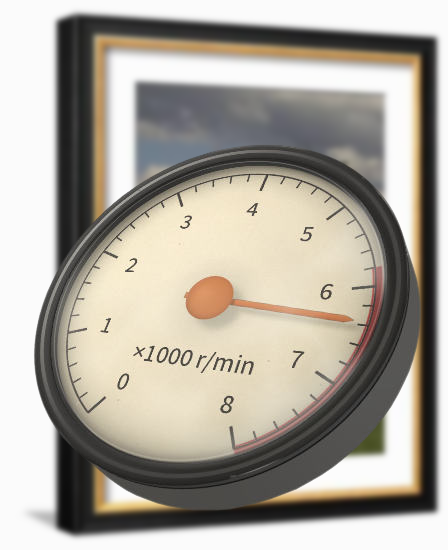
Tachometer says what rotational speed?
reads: 6400 rpm
